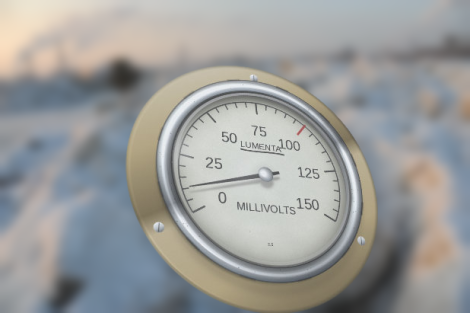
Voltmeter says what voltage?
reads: 10 mV
